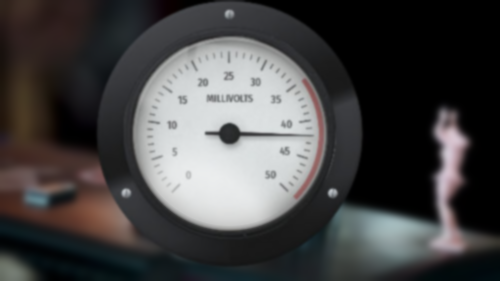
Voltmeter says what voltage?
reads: 42 mV
